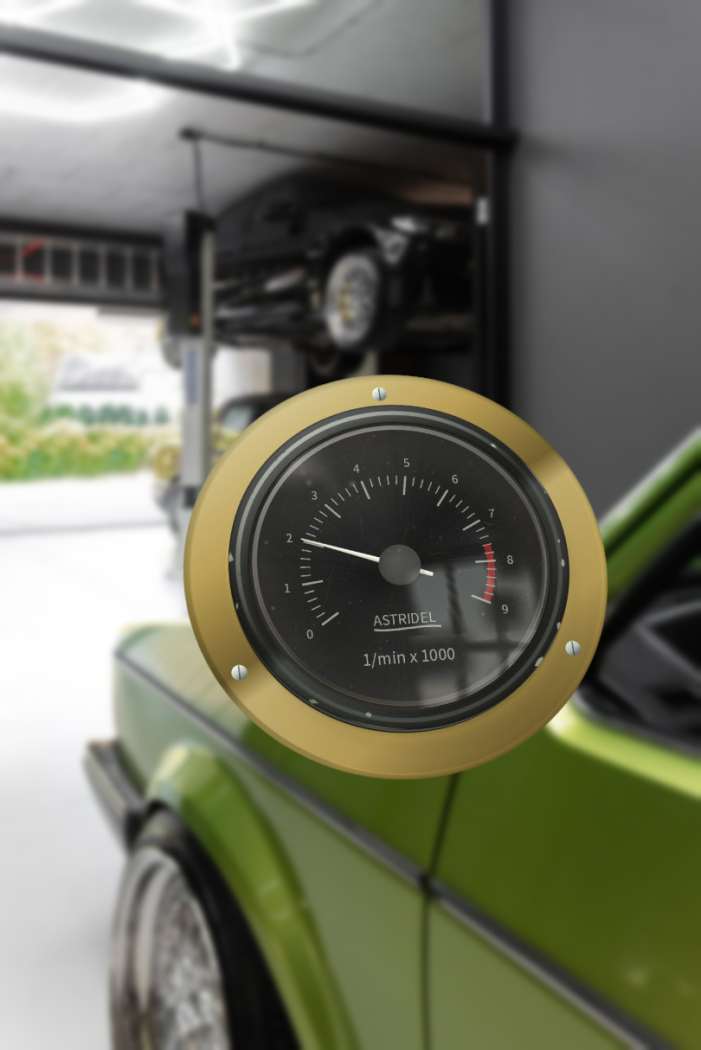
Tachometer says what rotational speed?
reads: 2000 rpm
